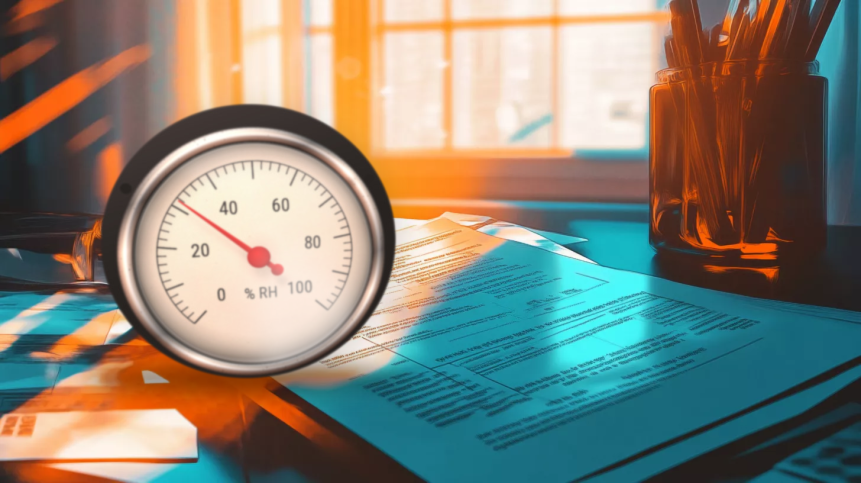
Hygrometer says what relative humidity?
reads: 32 %
